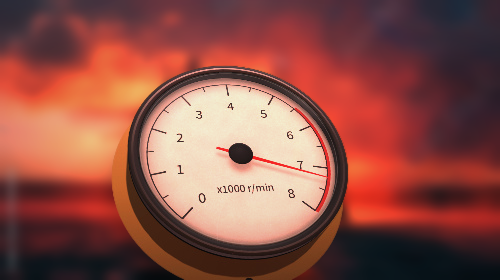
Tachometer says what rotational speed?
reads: 7250 rpm
